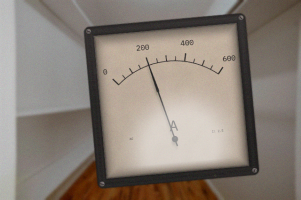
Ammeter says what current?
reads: 200 A
